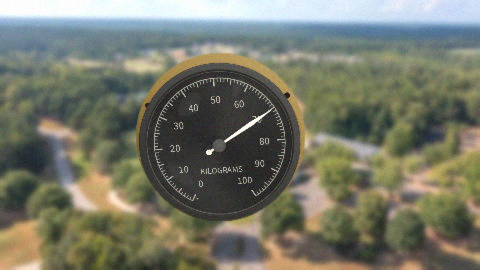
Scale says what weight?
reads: 70 kg
